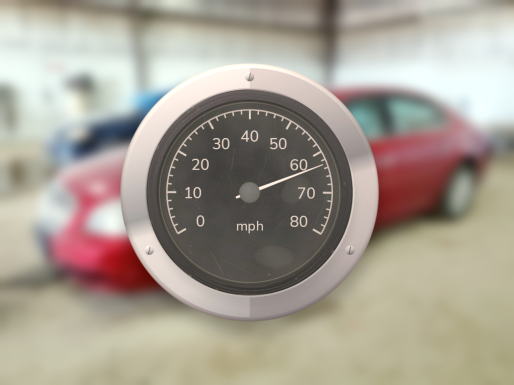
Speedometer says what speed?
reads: 63 mph
